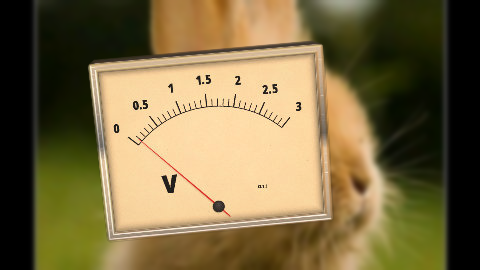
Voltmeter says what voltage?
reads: 0.1 V
